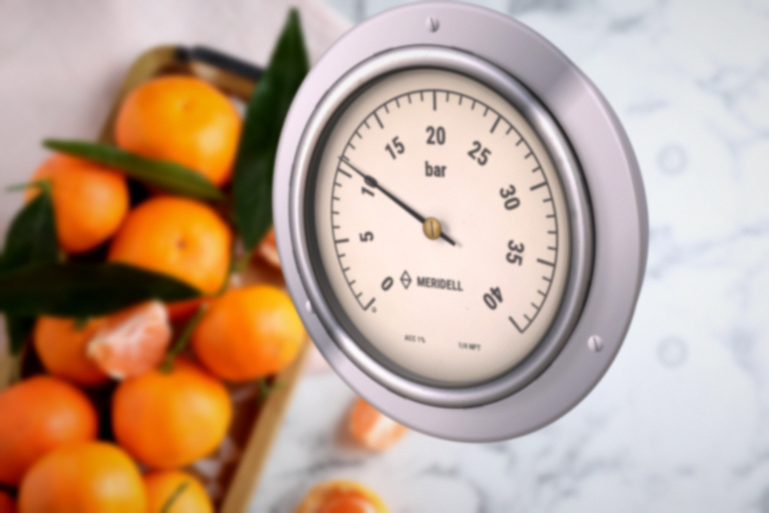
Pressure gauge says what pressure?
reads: 11 bar
